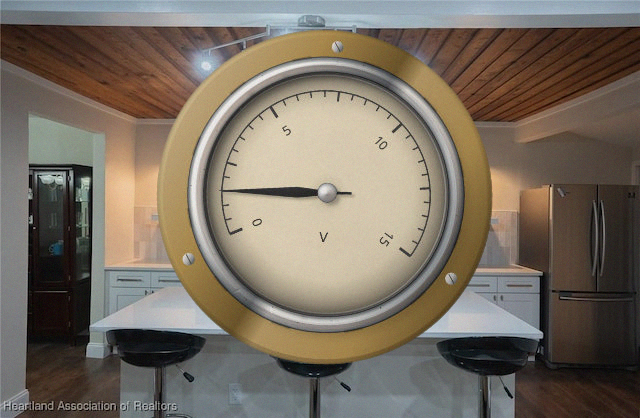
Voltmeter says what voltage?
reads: 1.5 V
